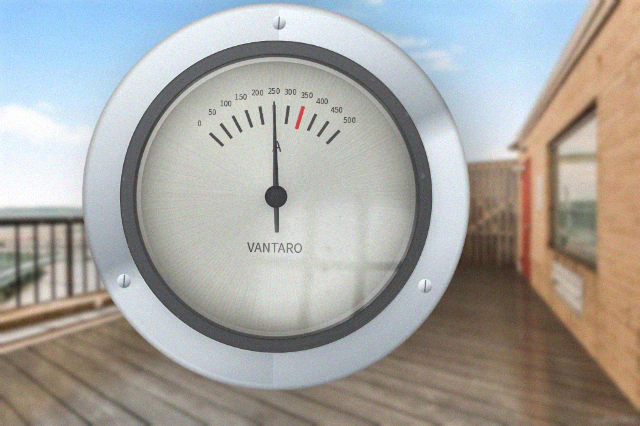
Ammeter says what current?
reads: 250 A
